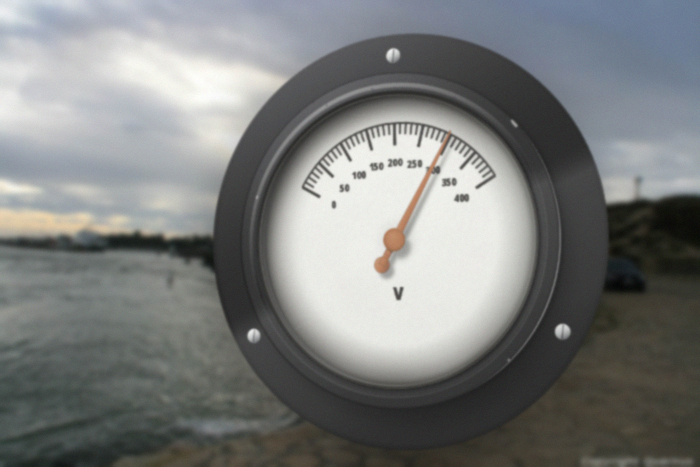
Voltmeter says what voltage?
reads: 300 V
